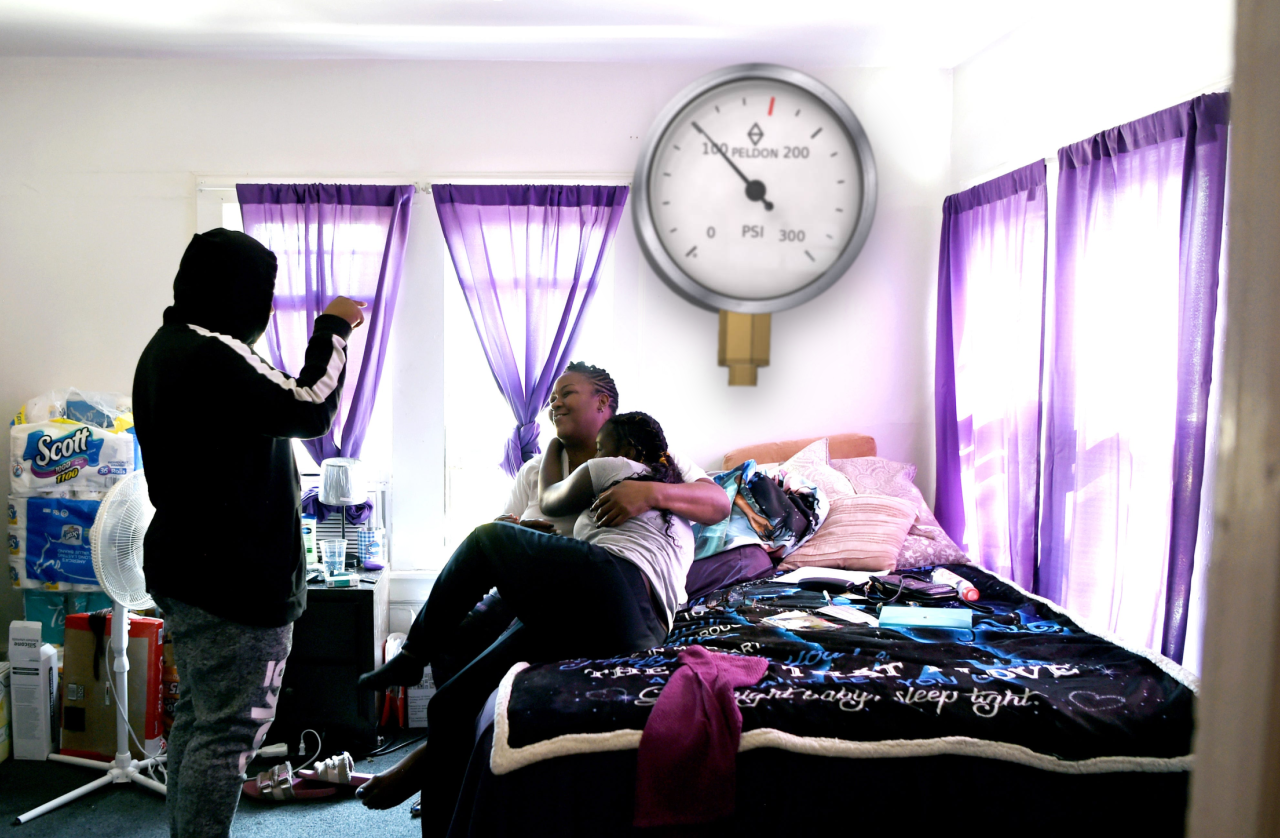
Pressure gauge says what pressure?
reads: 100 psi
